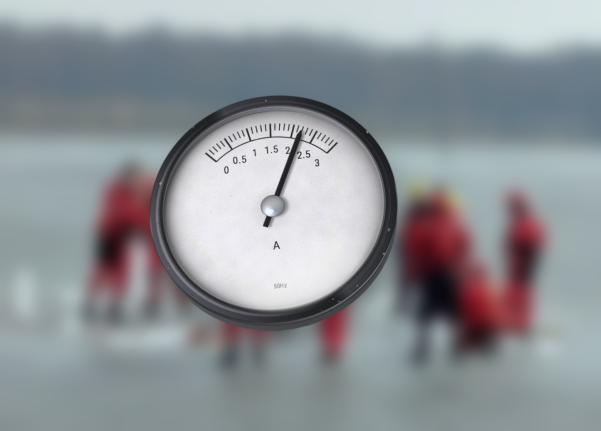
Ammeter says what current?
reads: 2.2 A
